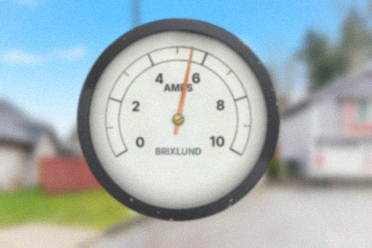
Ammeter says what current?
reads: 5.5 A
